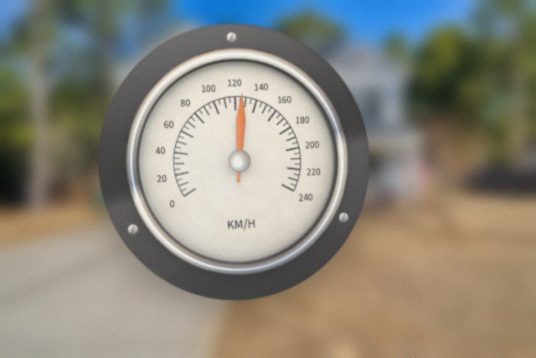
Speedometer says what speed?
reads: 125 km/h
